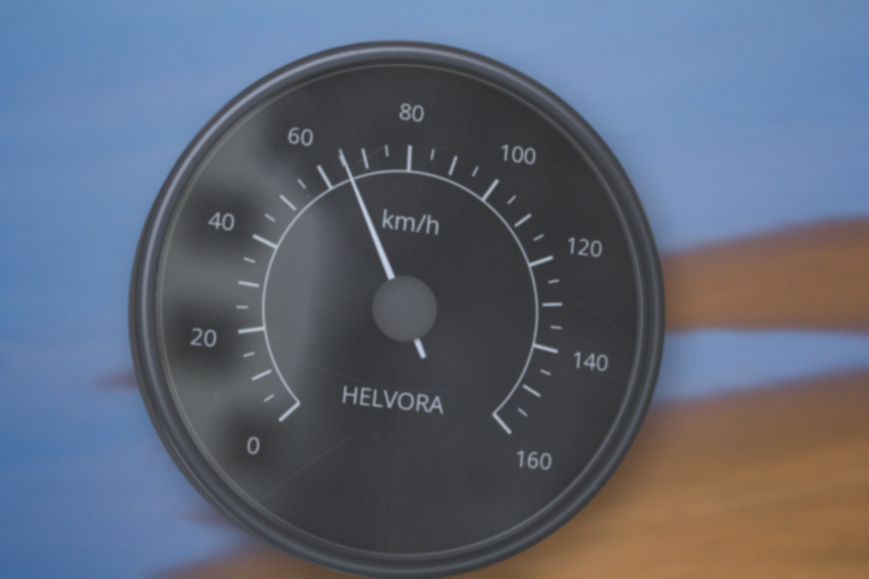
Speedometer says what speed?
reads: 65 km/h
